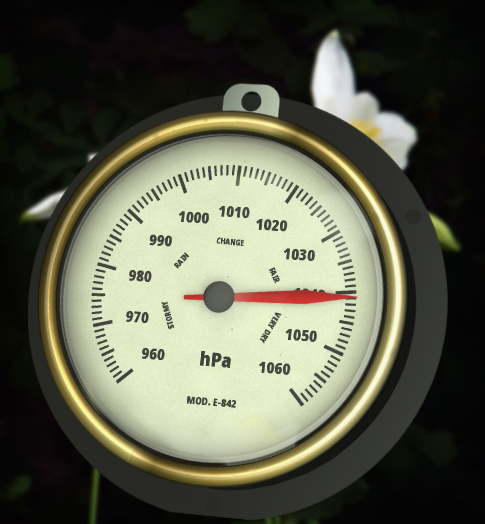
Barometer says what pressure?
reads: 1041 hPa
